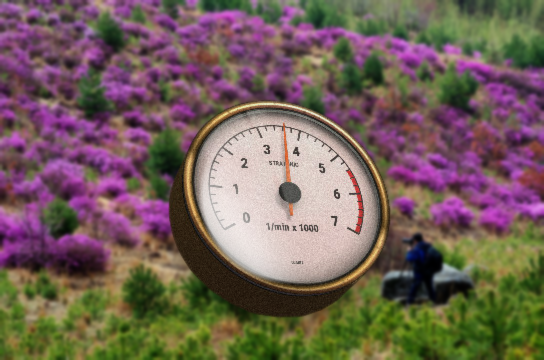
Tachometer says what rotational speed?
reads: 3600 rpm
